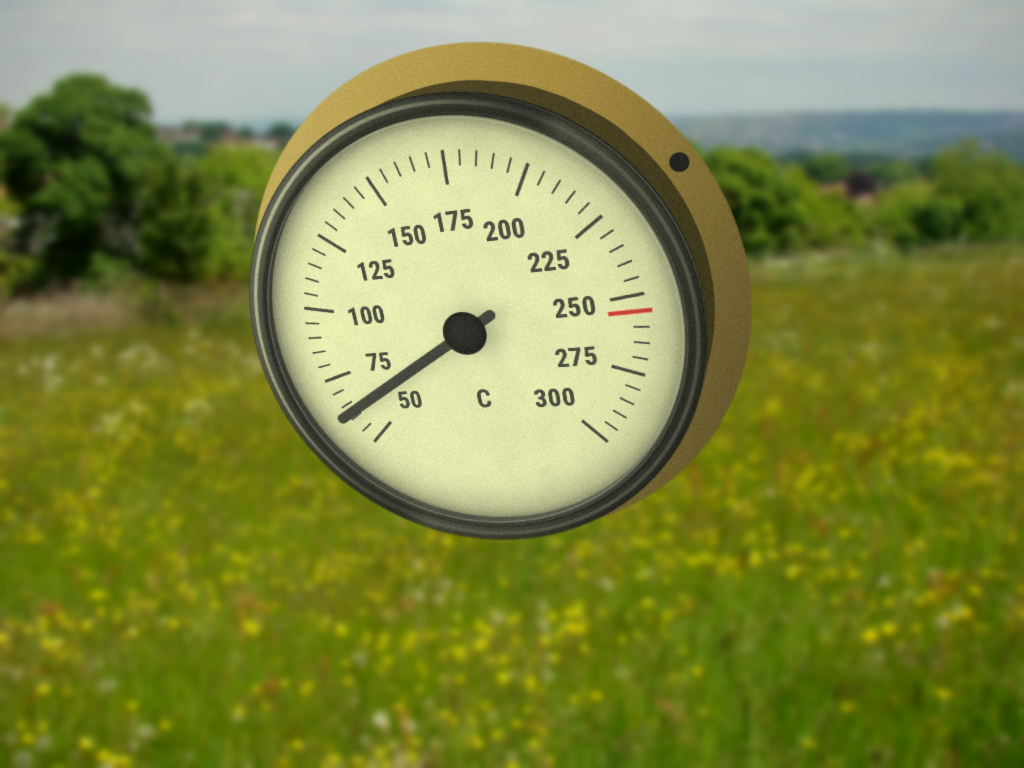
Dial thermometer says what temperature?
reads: 62.5 °C
